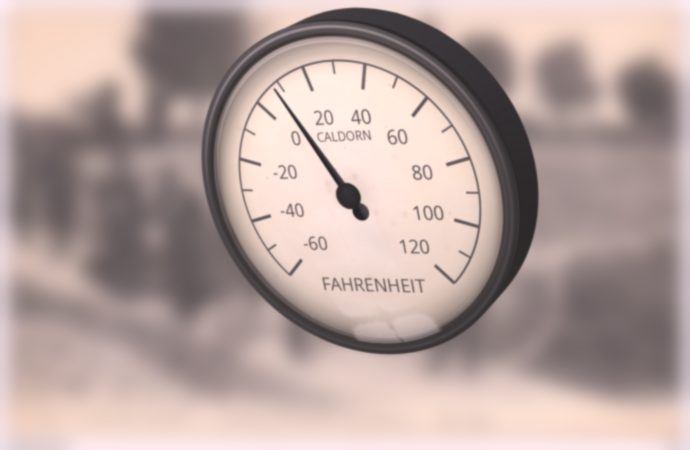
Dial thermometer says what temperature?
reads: 10 °F
